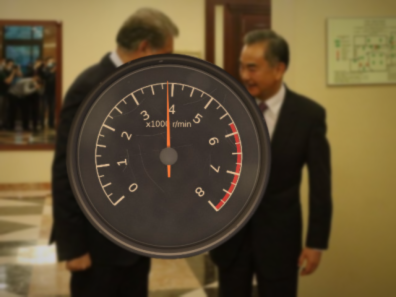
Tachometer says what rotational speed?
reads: 3875 rpm
